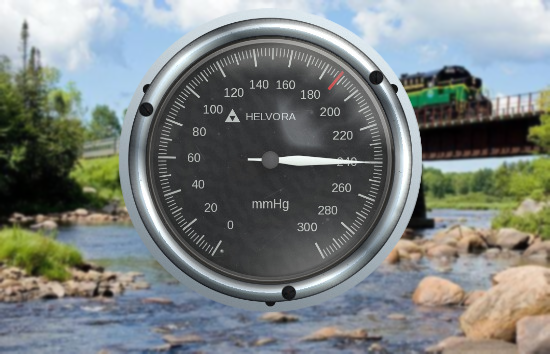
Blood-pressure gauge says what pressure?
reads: 240 mmHg
